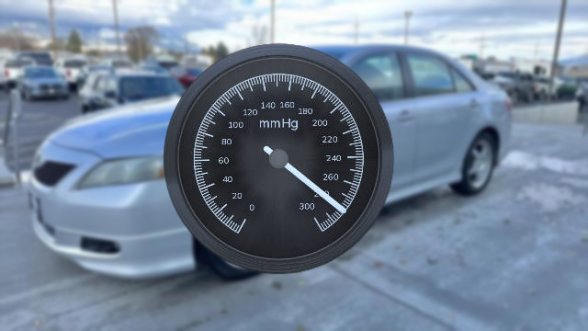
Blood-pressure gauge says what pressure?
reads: 280 mmHg
